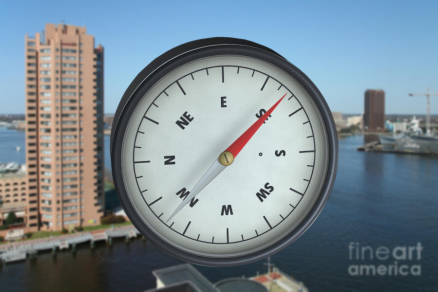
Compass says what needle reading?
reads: 135 °
